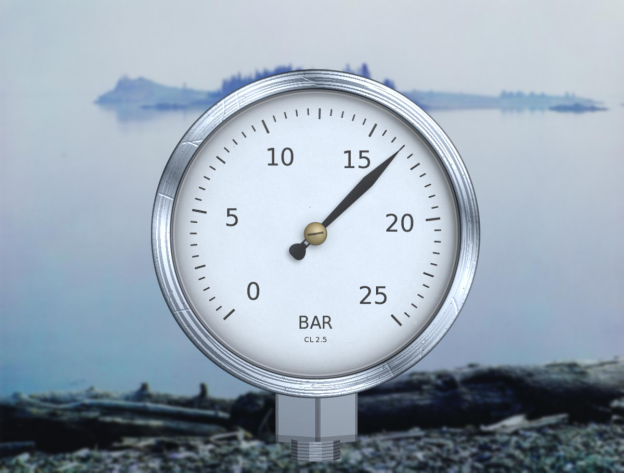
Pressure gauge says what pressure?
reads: 16.5 bar
